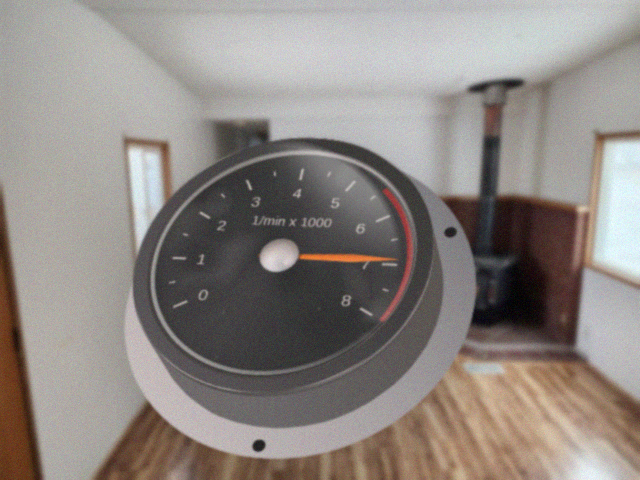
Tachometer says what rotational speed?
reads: 7000 rpm
